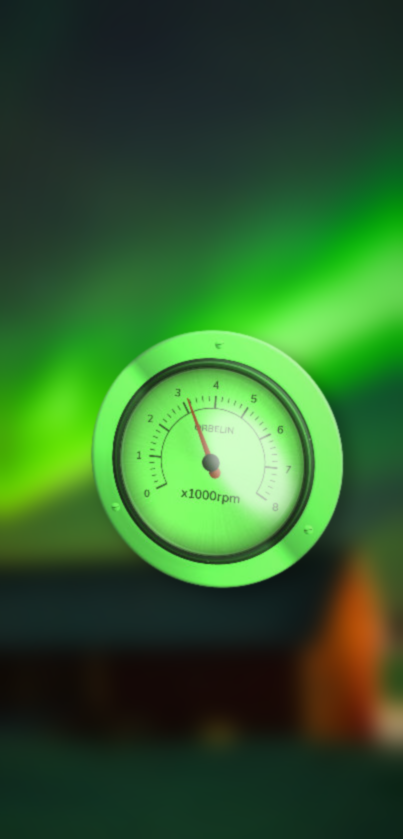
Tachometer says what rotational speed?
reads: 3200 rpm
